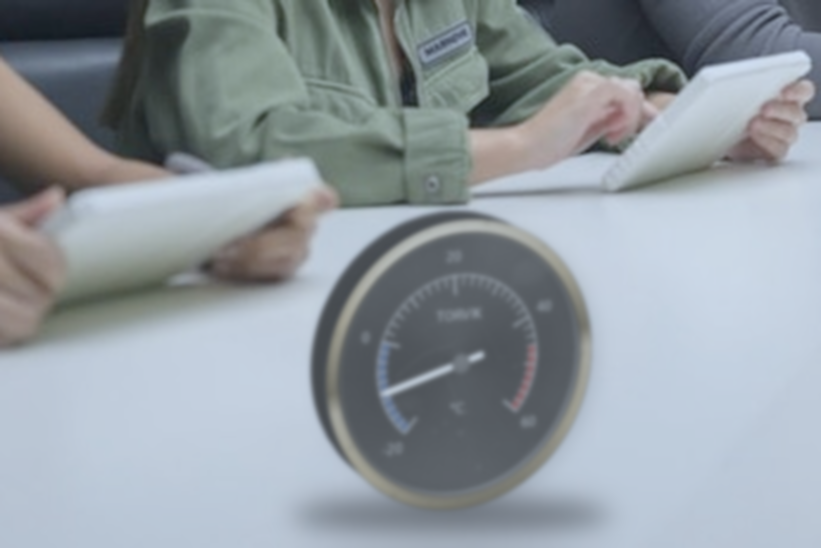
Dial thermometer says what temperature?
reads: -10 °C
